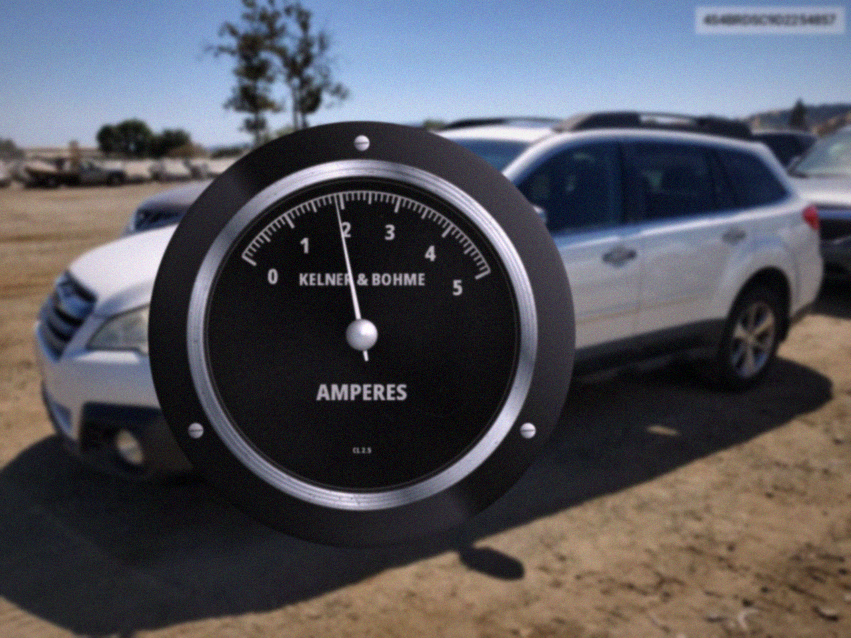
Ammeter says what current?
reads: 1.9 A
